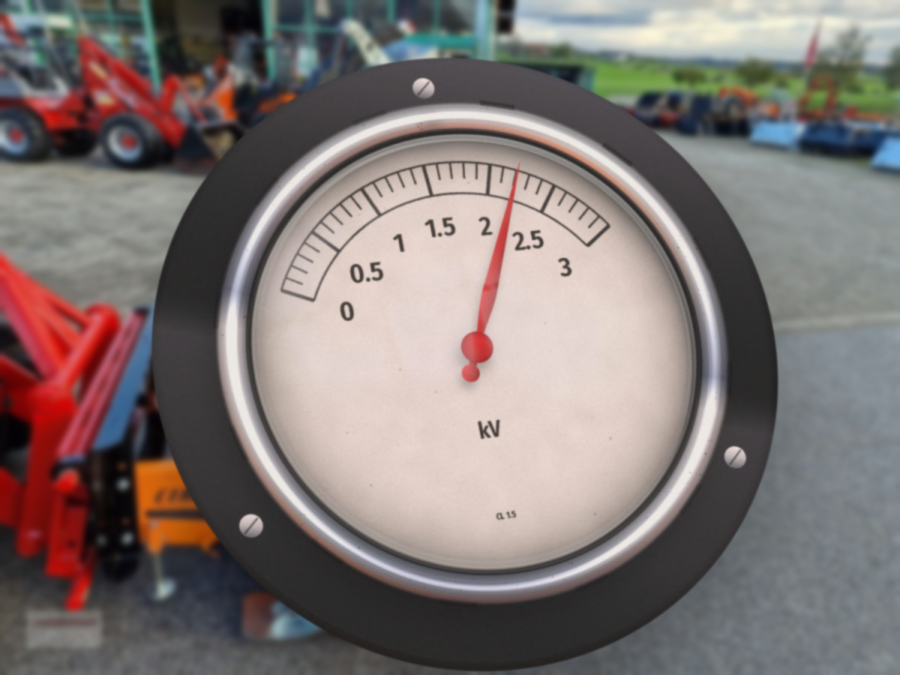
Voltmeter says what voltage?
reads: 2.2 kV
